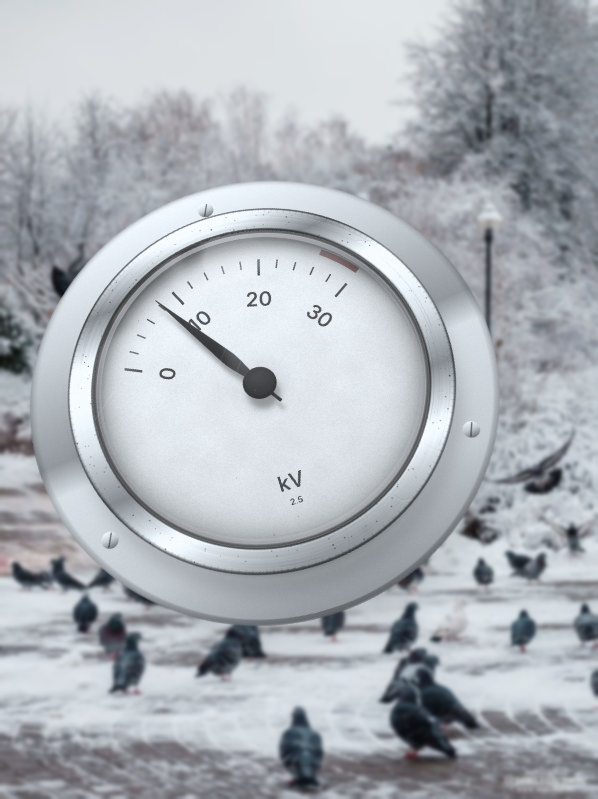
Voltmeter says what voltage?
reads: 8 kV
